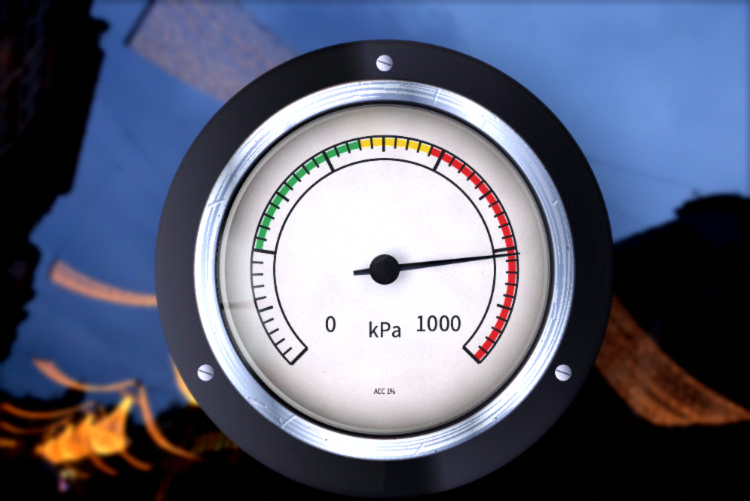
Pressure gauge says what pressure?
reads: 810 kPa
